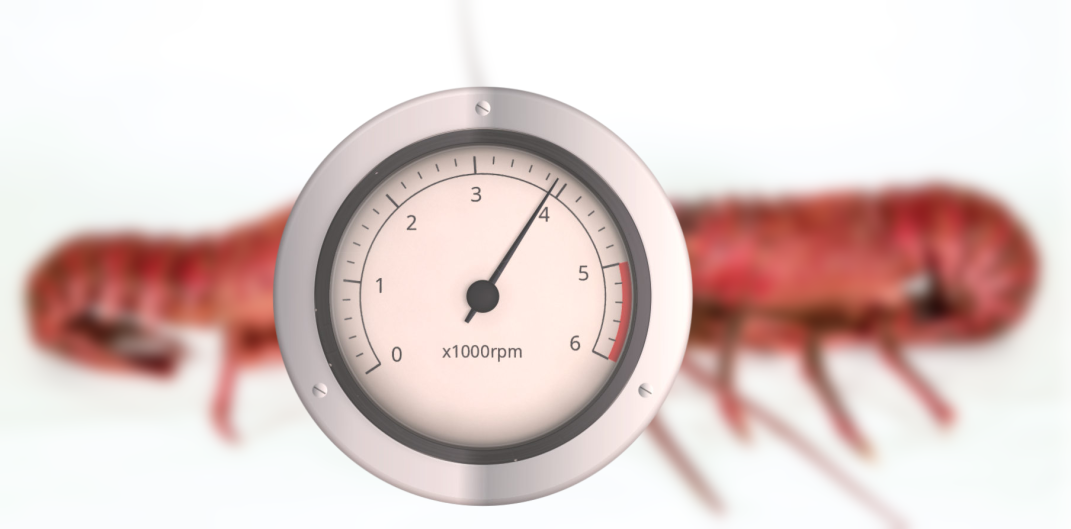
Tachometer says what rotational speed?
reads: 3900 rpm
